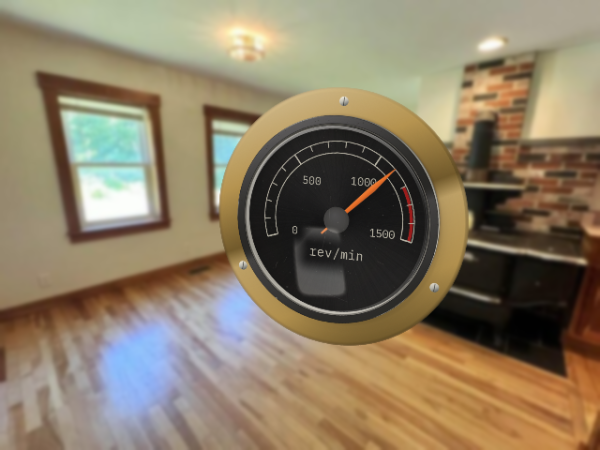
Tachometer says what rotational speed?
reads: 1100 rpm
